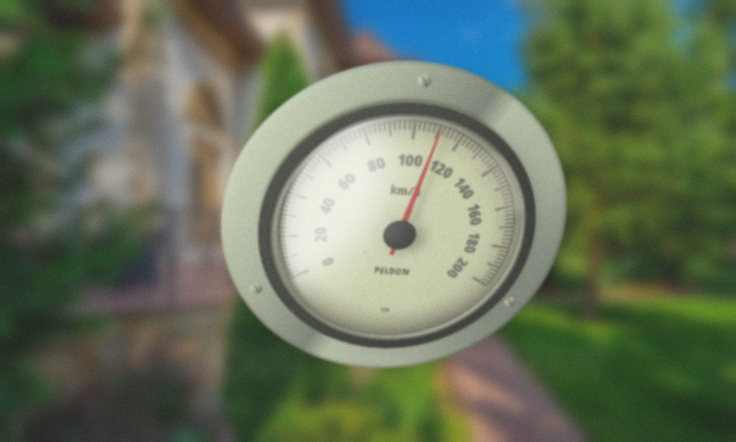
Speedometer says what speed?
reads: 110 km/h
